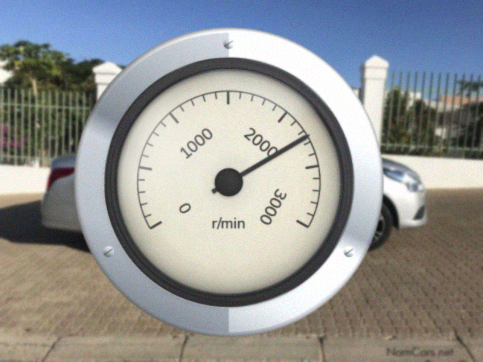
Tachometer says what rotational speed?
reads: 2250 rpm
